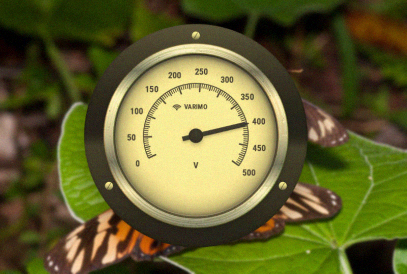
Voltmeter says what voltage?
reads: 400 V
